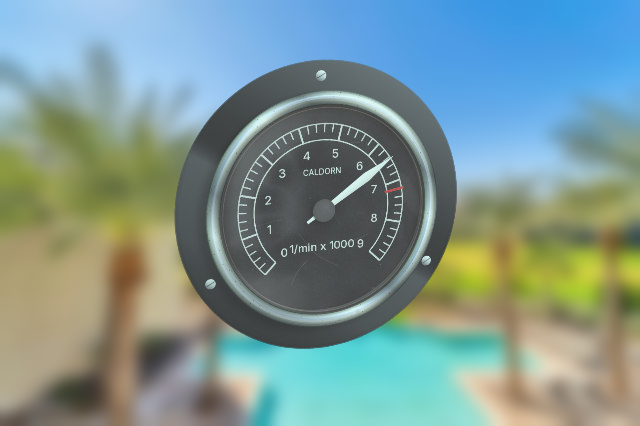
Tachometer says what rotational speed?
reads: 6400 rpm
